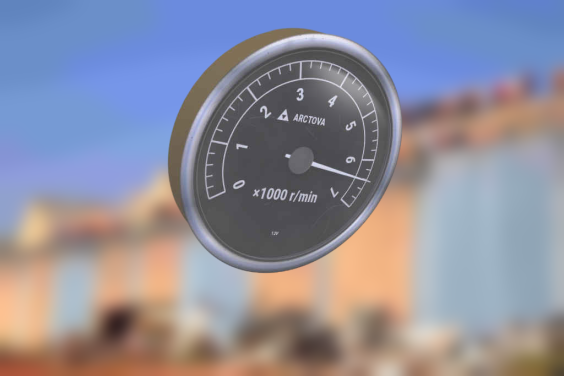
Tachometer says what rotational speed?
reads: 6400 rpm
